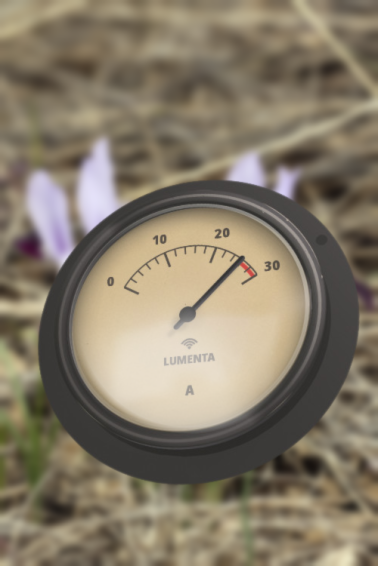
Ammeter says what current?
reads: 26 A
